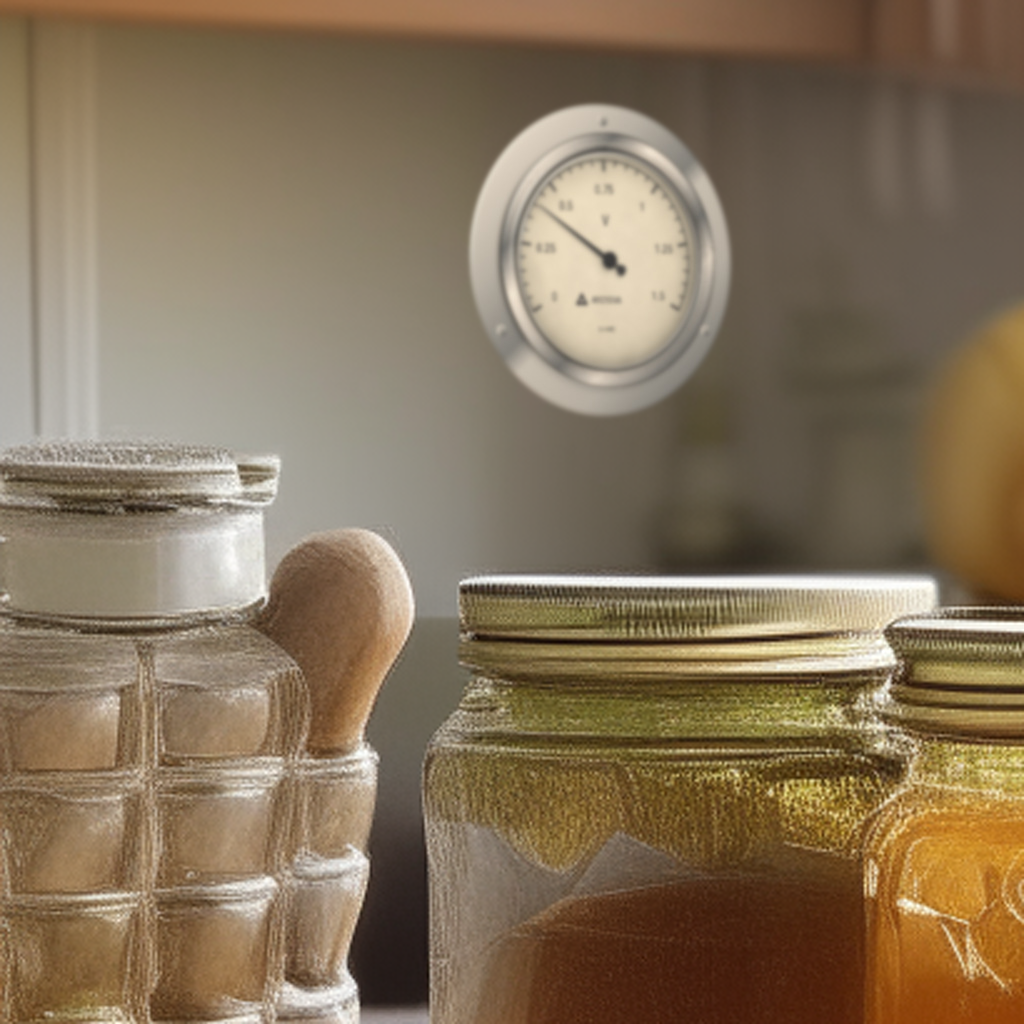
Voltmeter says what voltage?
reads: 0.4 V
